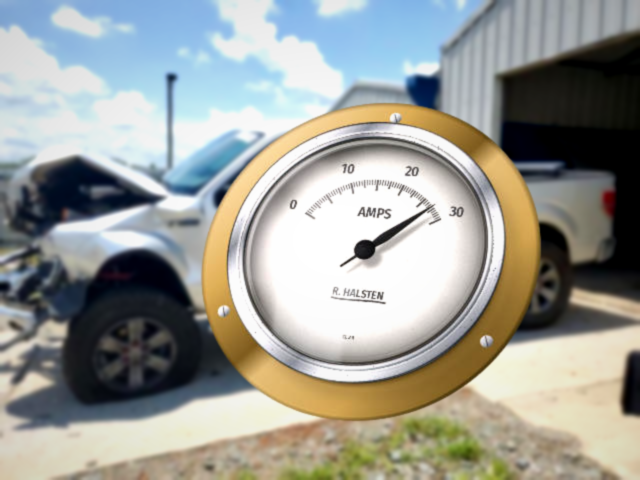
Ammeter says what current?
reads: 27.5 A
